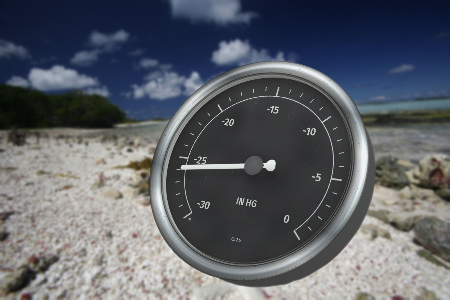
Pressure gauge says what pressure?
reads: -26 inHg
